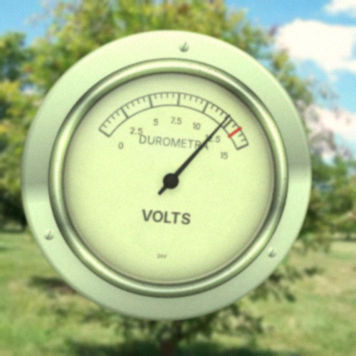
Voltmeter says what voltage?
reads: 12 V
